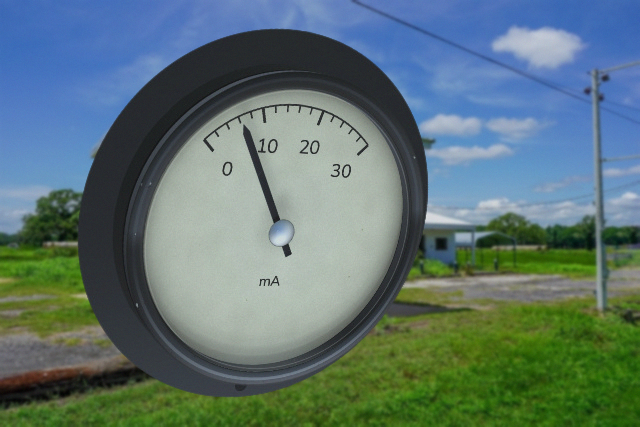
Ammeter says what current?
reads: 6 mA
